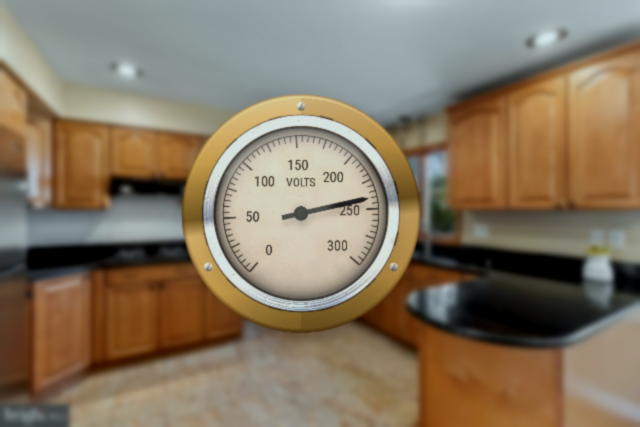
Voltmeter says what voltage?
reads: 240 V
